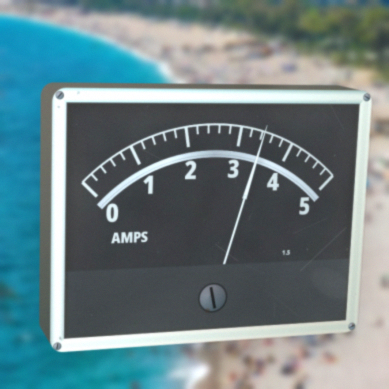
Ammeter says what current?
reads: 3.4 A
